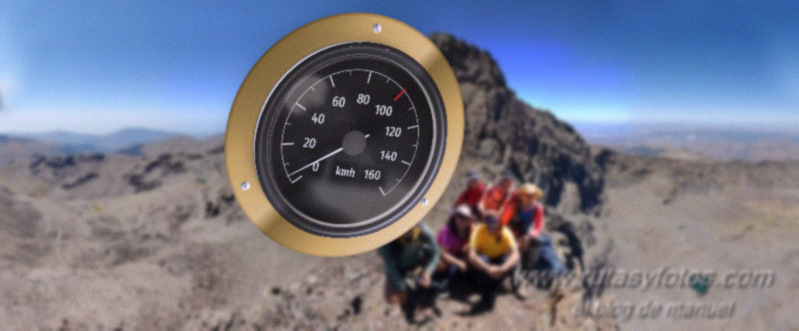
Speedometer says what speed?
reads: 5 km/h
